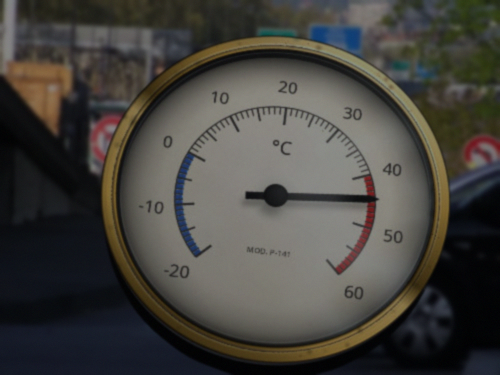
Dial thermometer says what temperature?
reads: 45 °C
